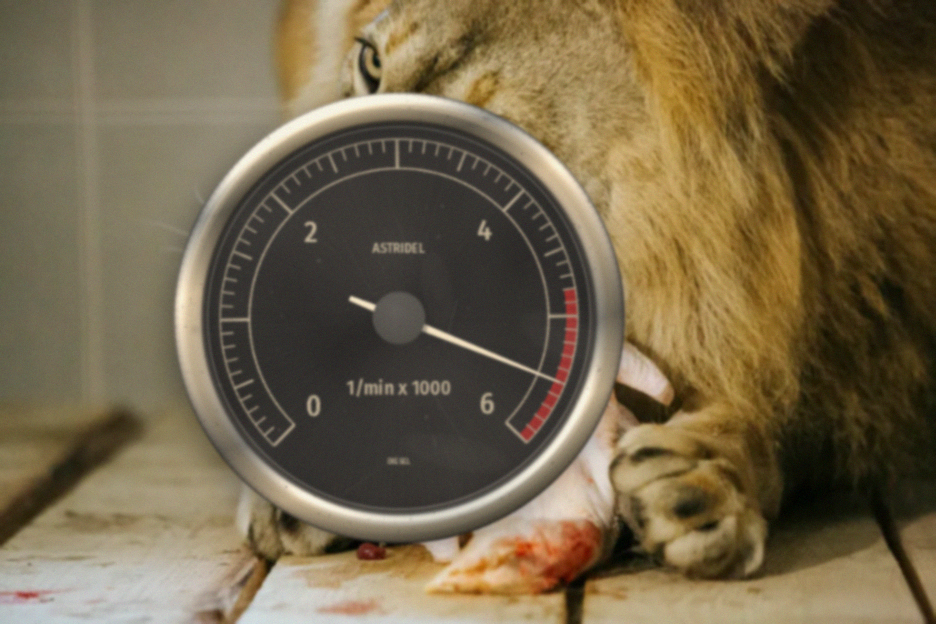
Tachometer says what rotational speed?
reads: 5500 rpm
